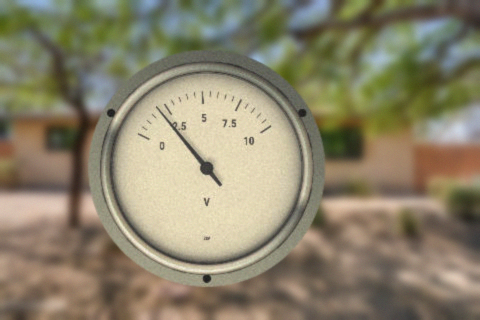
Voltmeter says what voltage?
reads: 2 V
